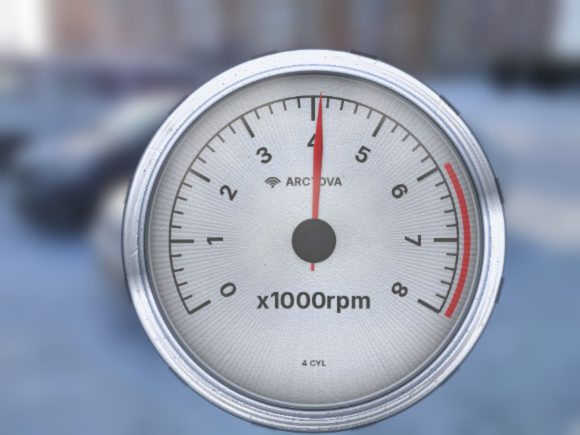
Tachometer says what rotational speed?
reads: 4100 rpm
